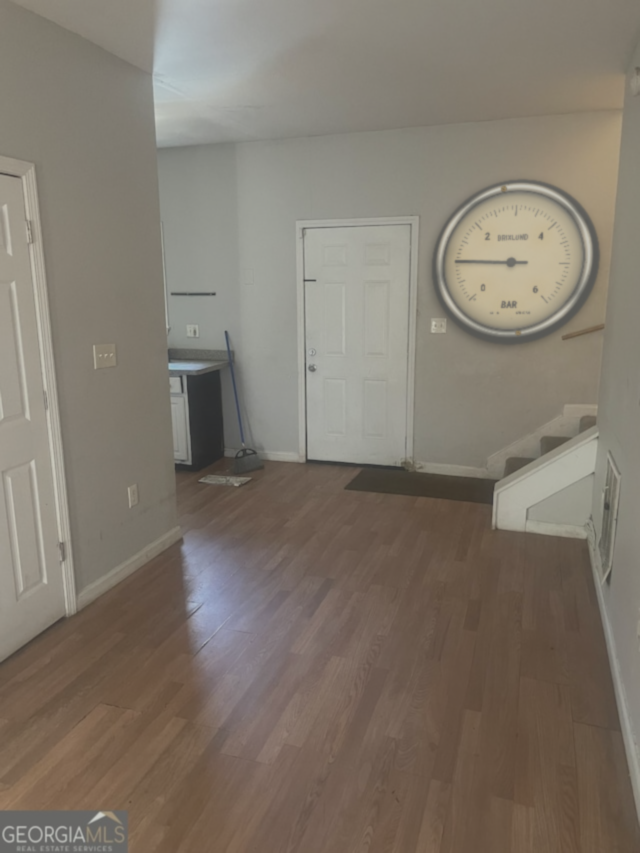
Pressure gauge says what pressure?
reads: 1 bar
